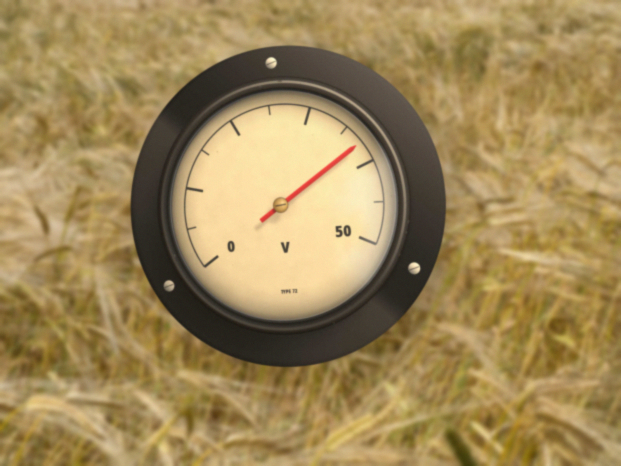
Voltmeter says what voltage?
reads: 37.5 V
